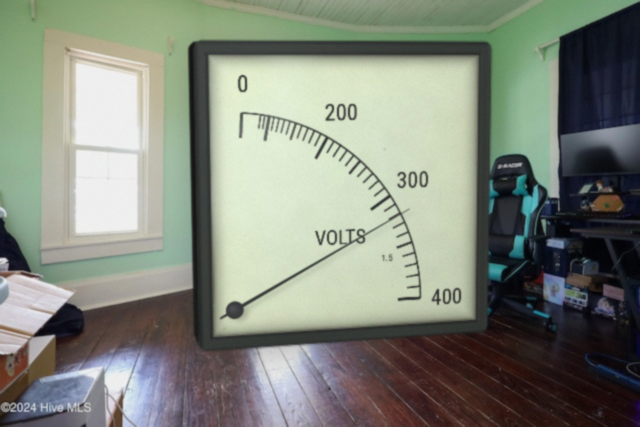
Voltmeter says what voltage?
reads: 320 V
